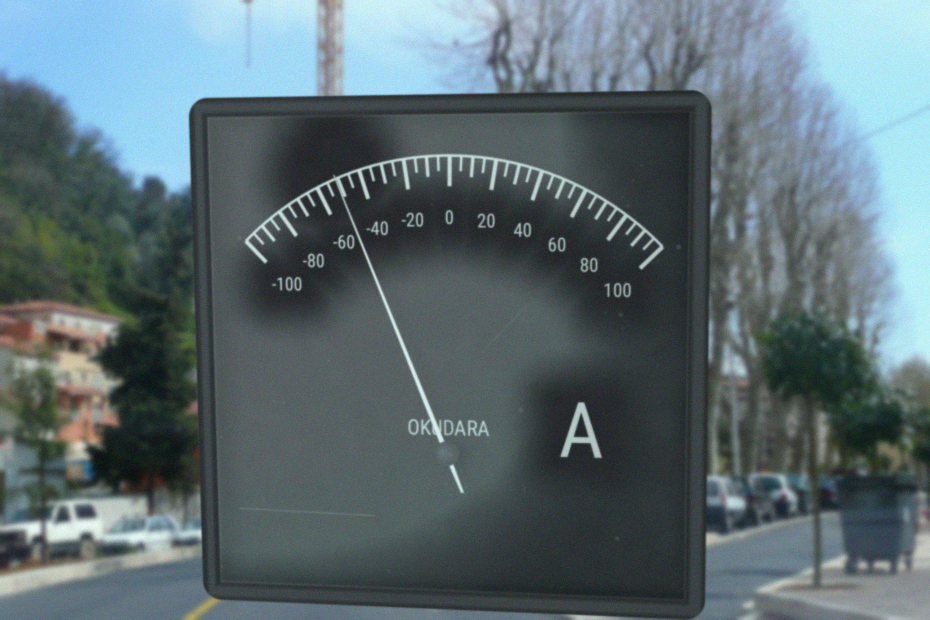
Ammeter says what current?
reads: -50 A
